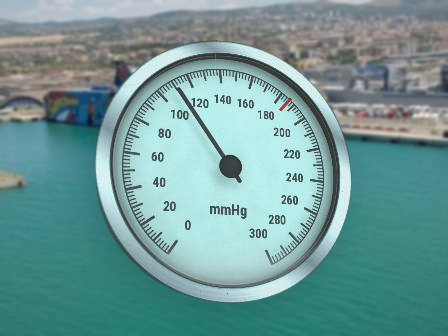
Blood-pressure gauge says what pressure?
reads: 110 mmHg
